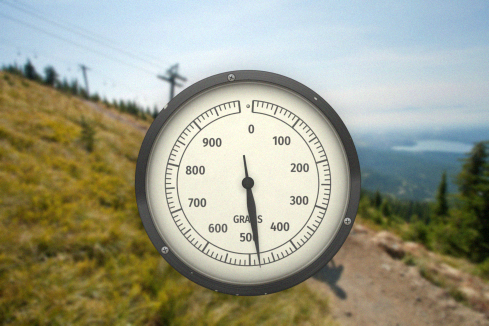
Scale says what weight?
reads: 480 g
